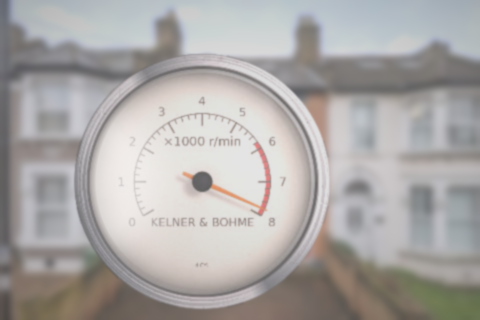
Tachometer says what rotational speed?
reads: 7800 rpm
